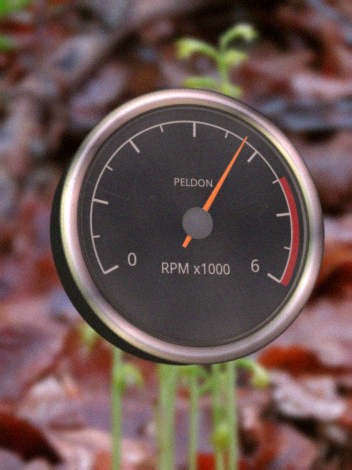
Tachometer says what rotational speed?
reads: 3750 rpm
